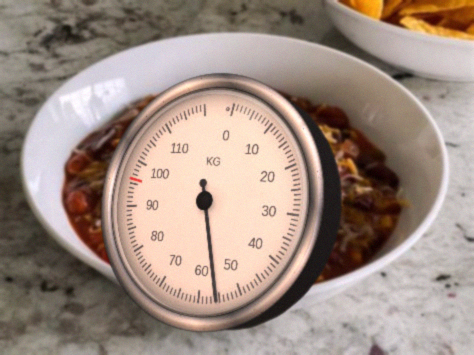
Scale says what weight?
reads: 55 kg
